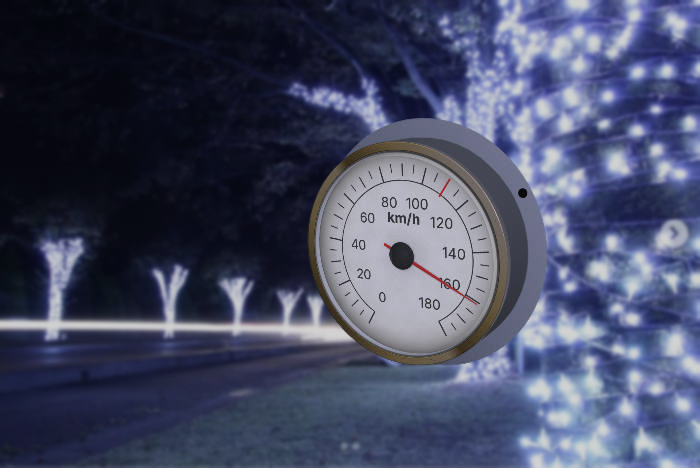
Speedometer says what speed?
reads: 160 km/h
